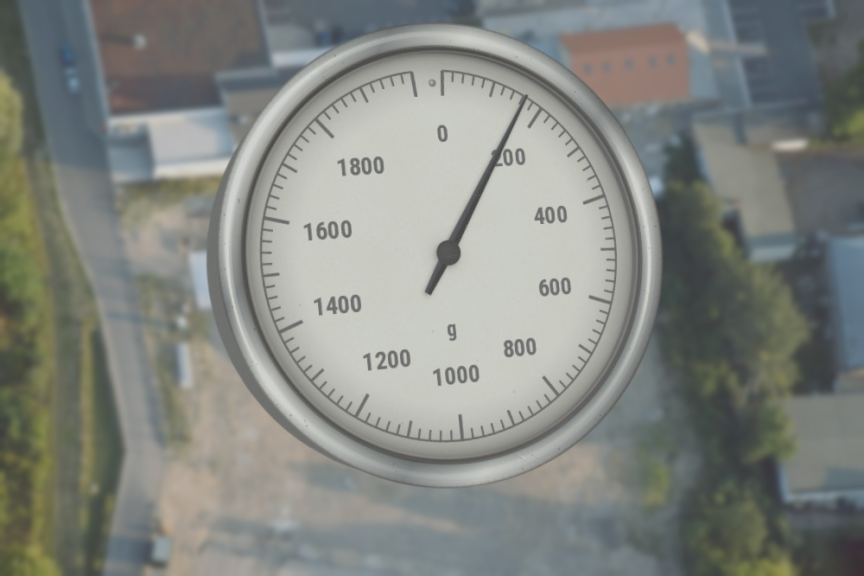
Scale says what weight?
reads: 160 g
